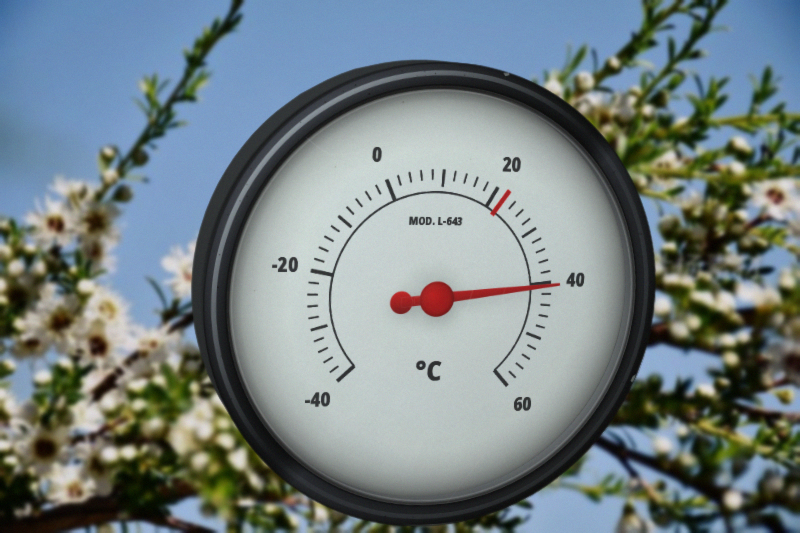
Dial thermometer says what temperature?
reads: 40 °C
